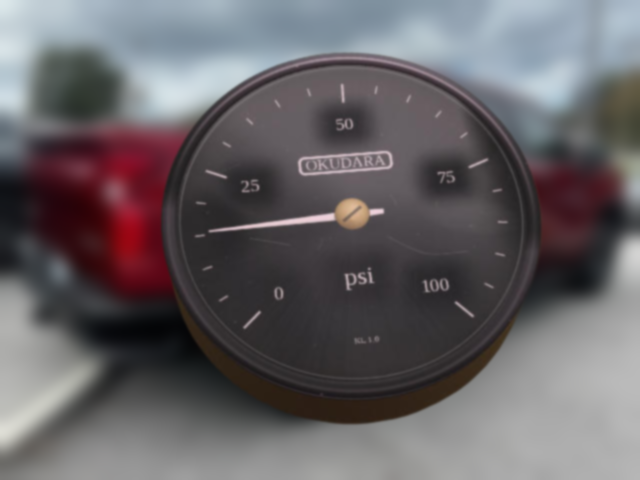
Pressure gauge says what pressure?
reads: 15 psi
